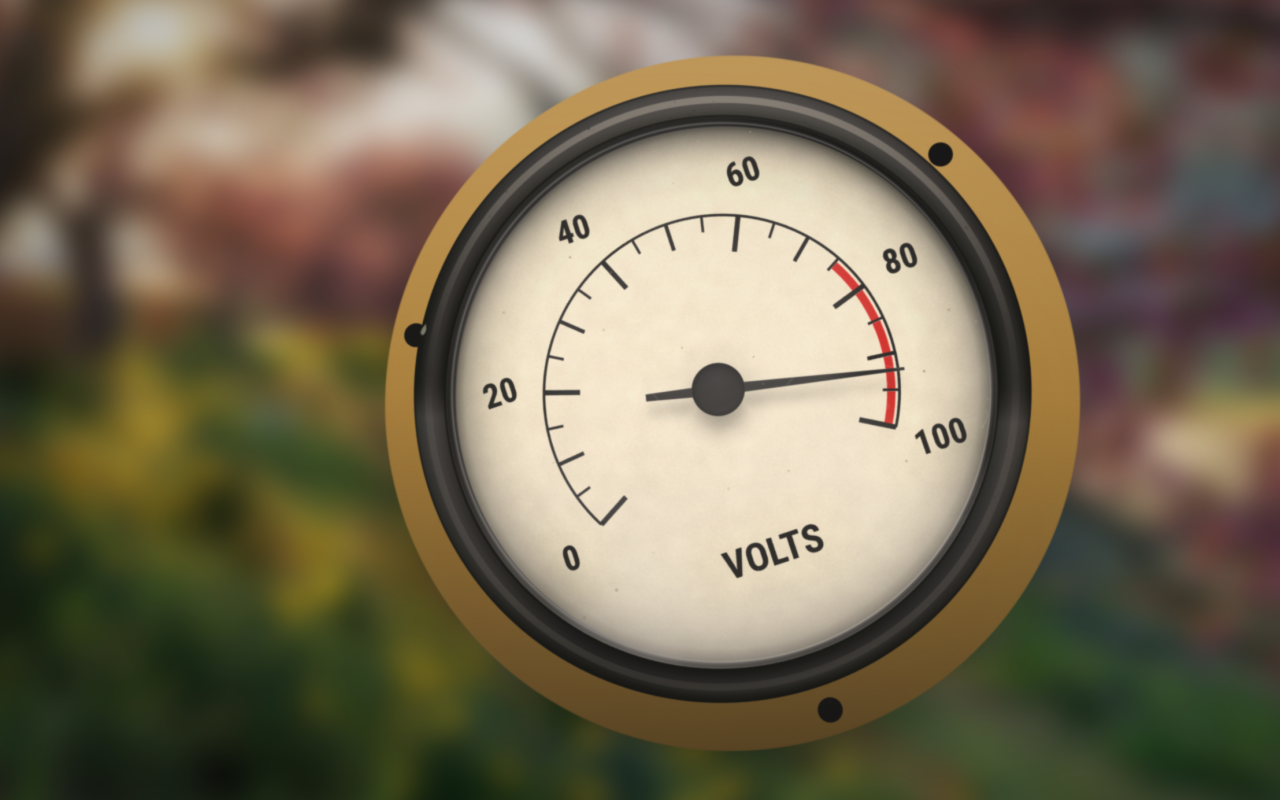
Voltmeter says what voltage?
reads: 92.5 V
